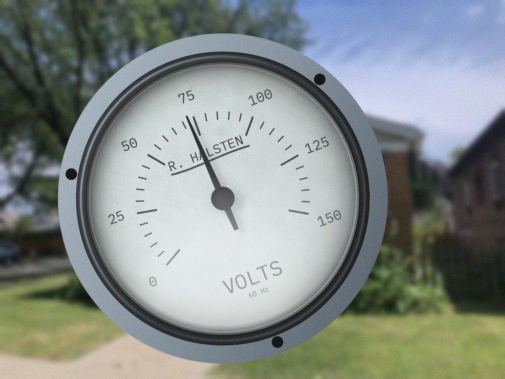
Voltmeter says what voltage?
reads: 72.5 V
